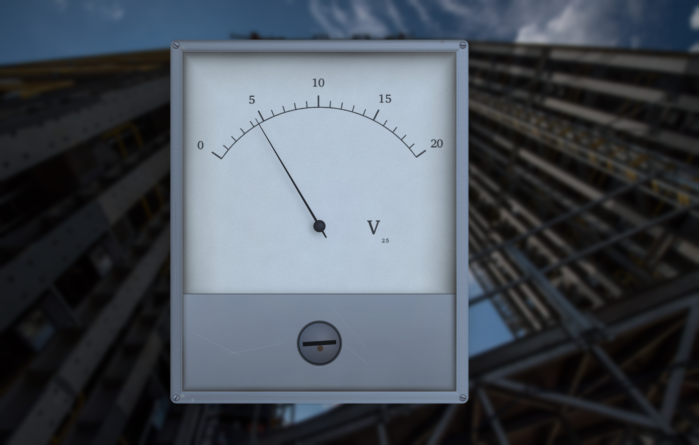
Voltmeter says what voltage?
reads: 4.5 V
